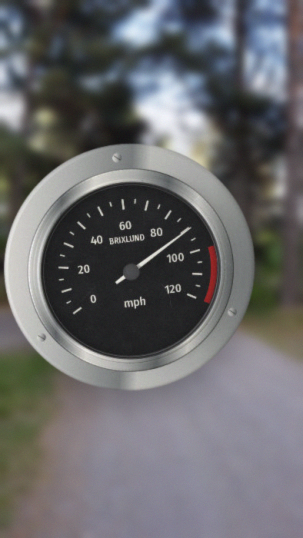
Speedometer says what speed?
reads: 90 mph
